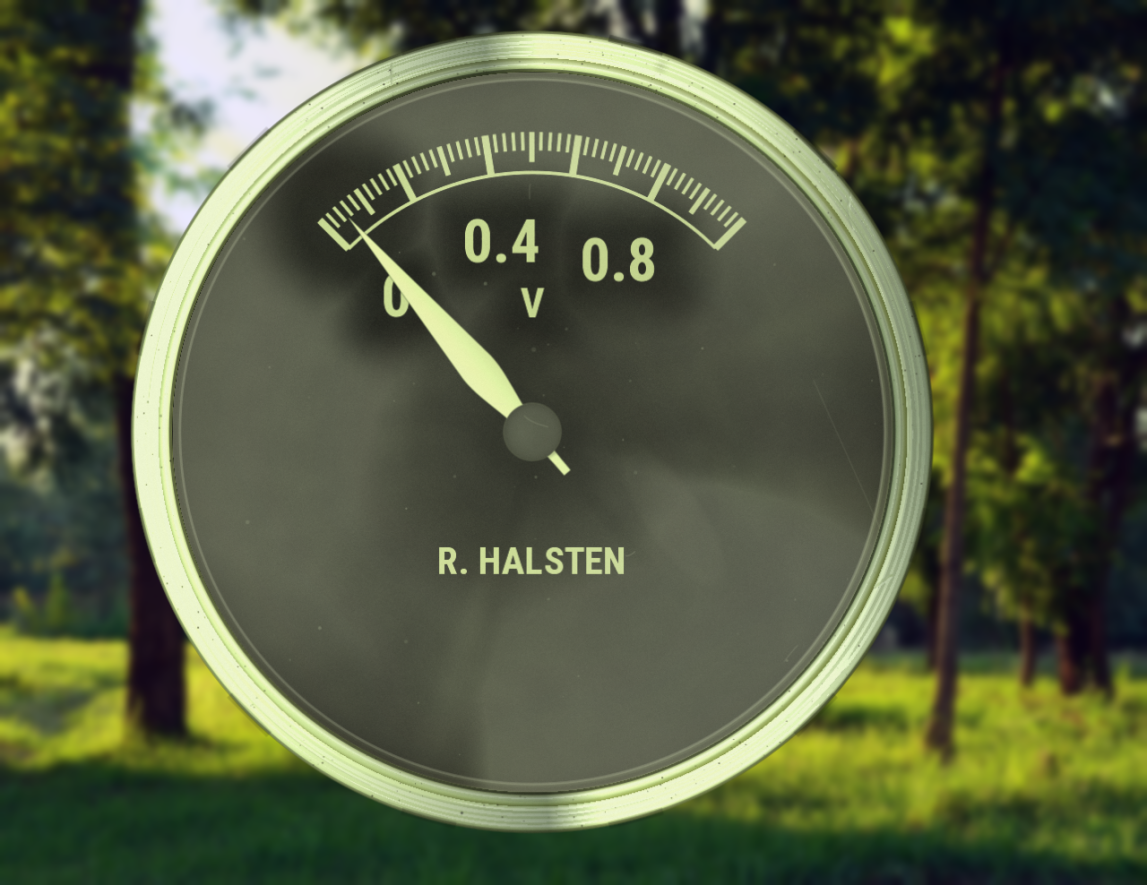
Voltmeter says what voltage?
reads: 0.05 V
